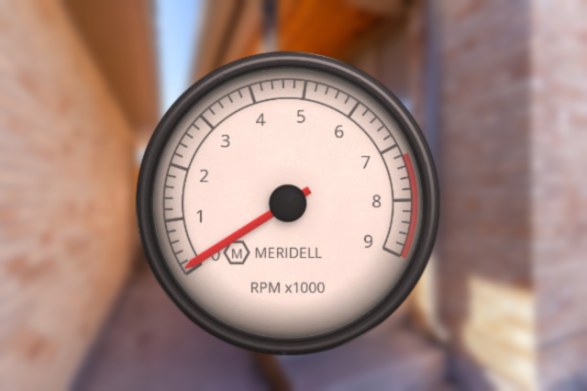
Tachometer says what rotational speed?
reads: 100 rpm
